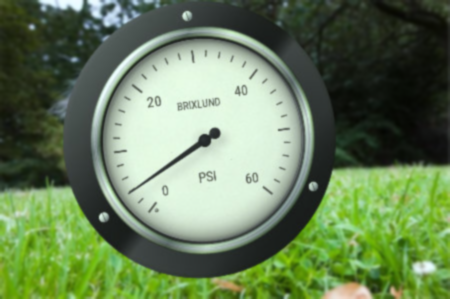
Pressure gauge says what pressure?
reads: 4 psi
